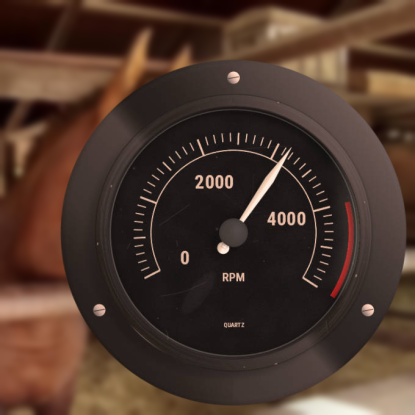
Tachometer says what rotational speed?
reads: 3150 rpm
